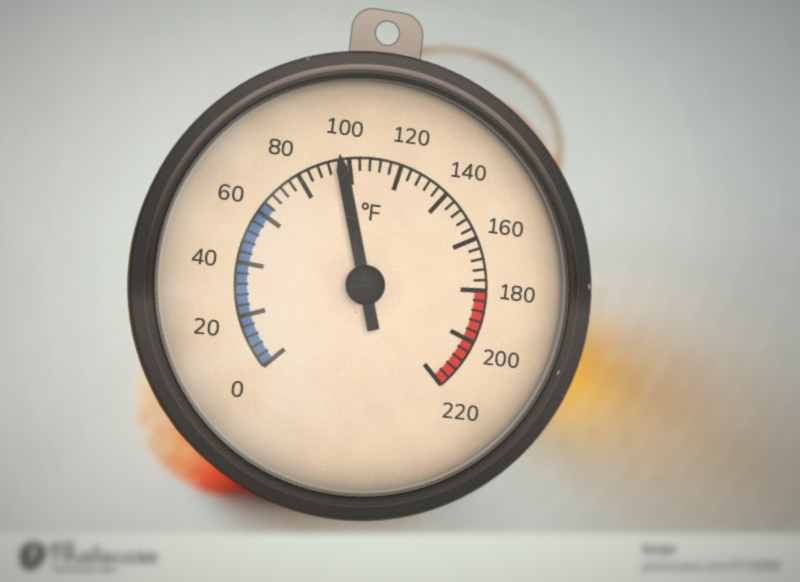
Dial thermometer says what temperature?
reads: 96 °F
